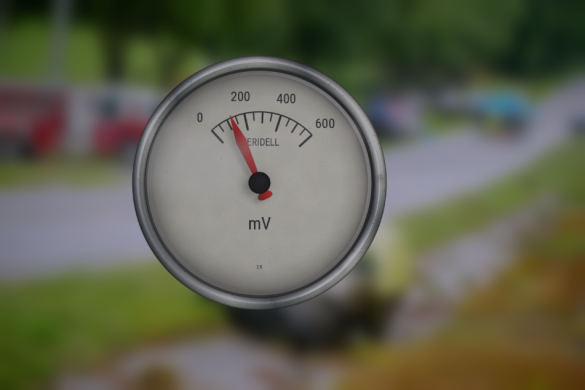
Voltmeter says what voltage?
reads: 125 mV
